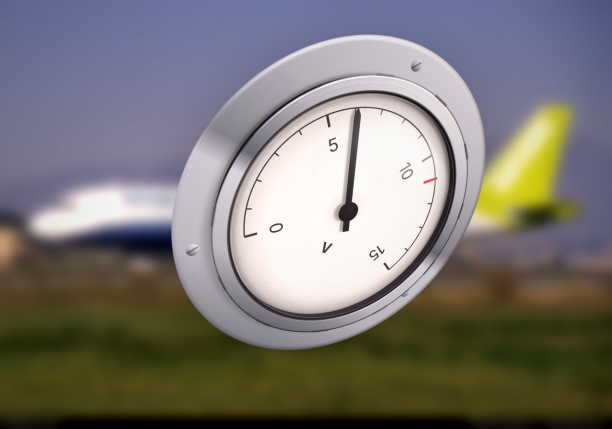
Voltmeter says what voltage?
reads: 6 V
